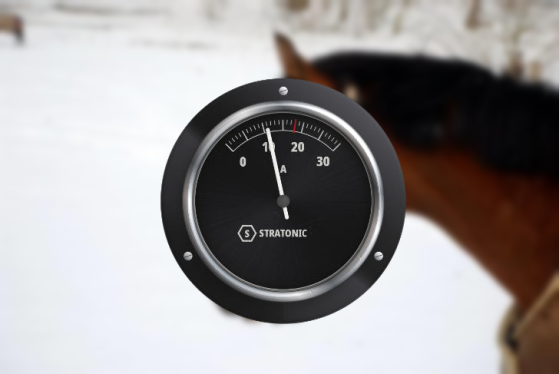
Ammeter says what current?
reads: 11 A
